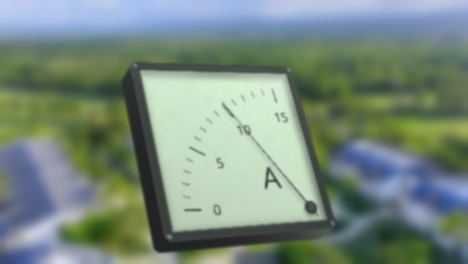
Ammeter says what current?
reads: 10 A
